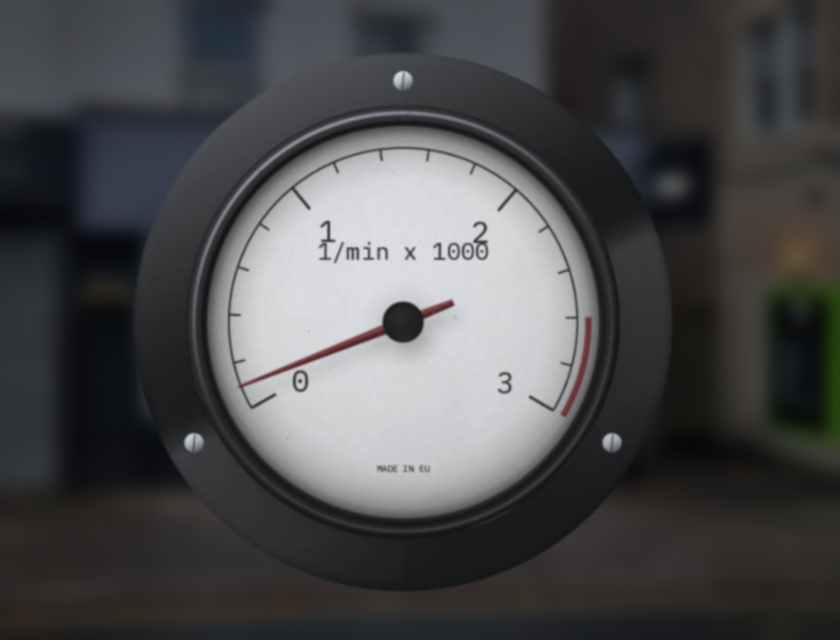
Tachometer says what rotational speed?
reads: 100 rpm
